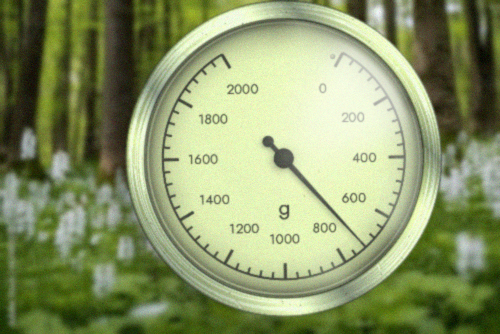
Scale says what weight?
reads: 720 g
